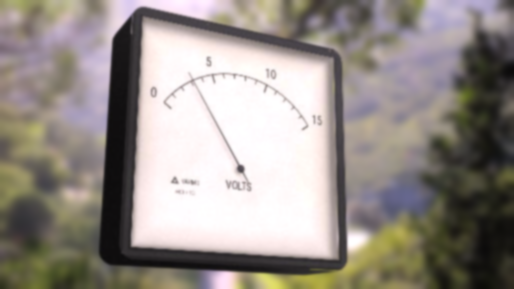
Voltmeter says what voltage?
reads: 3 V
